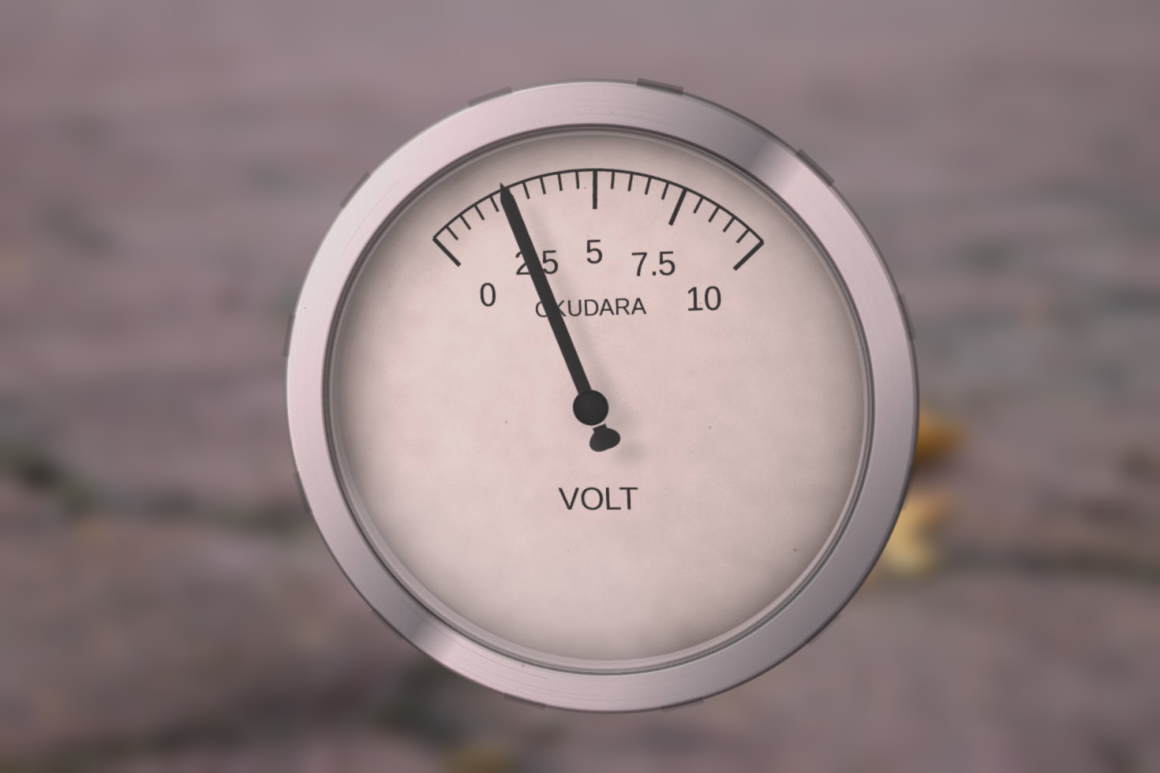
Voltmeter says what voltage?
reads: 2.5 V
